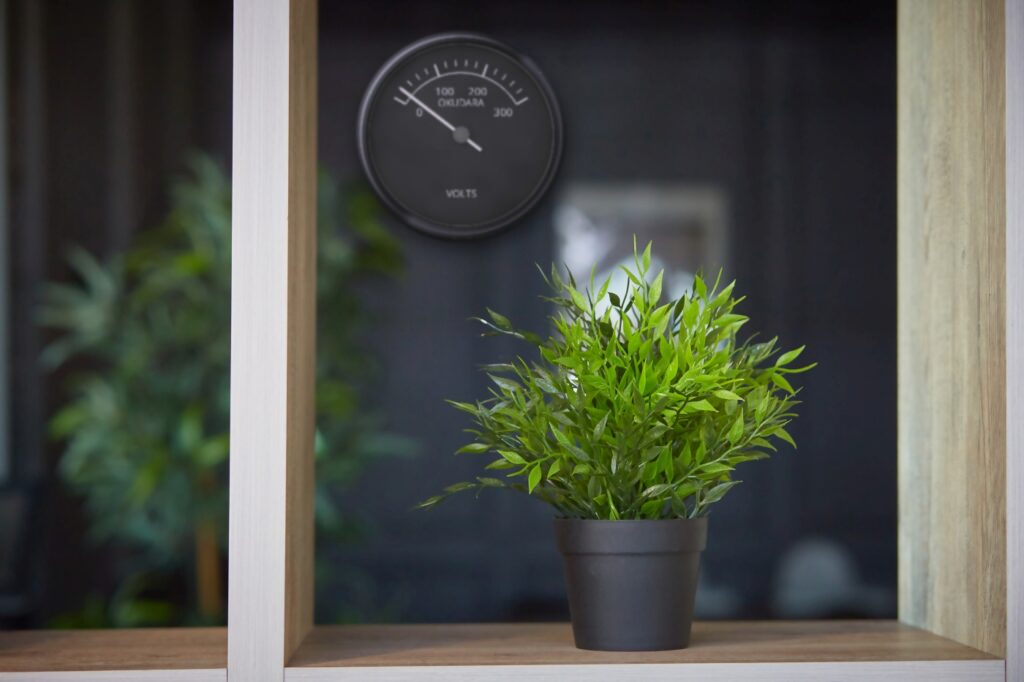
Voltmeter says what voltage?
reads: 20 V
